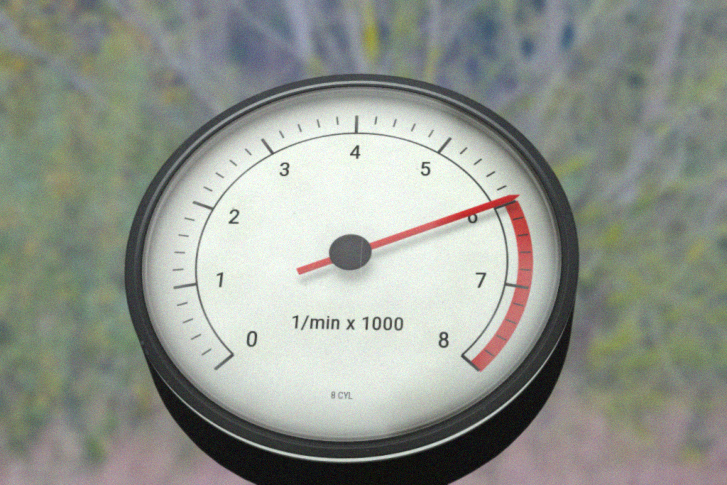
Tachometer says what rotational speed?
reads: 6000 rpm
